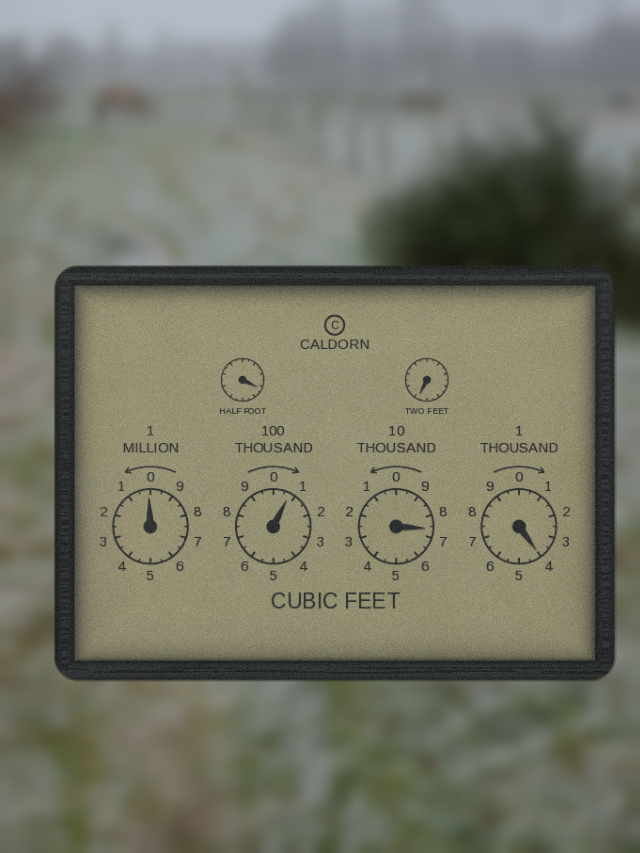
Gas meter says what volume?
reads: 7400 ft³
